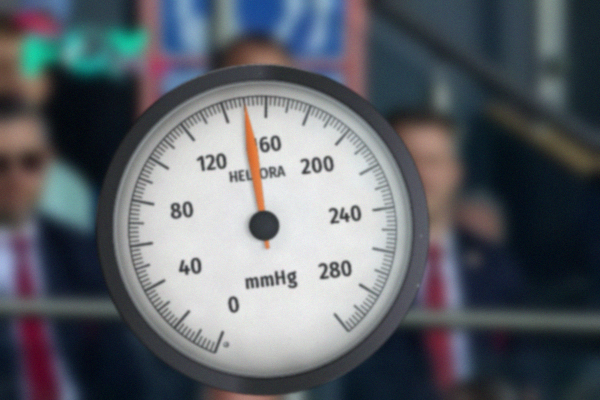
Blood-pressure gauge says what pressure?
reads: 150 mmHg
